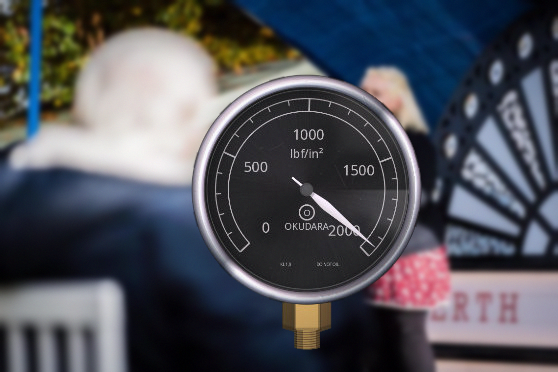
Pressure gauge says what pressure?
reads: 1950 psi
